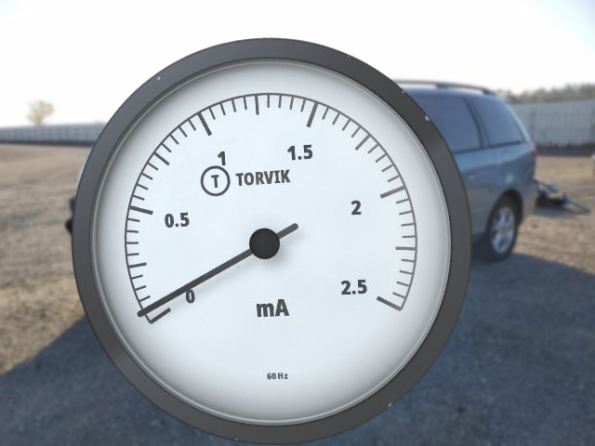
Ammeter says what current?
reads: 0.05 mA
